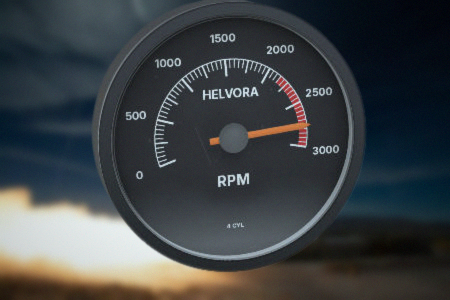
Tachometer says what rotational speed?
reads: 2750 rpm
